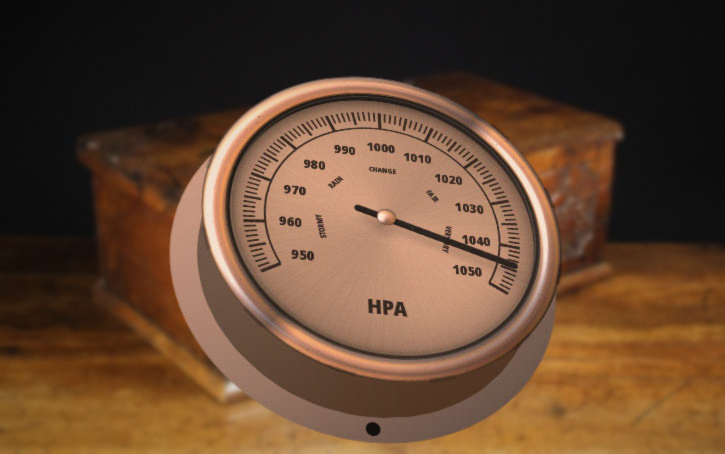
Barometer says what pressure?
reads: 1045 hPa
